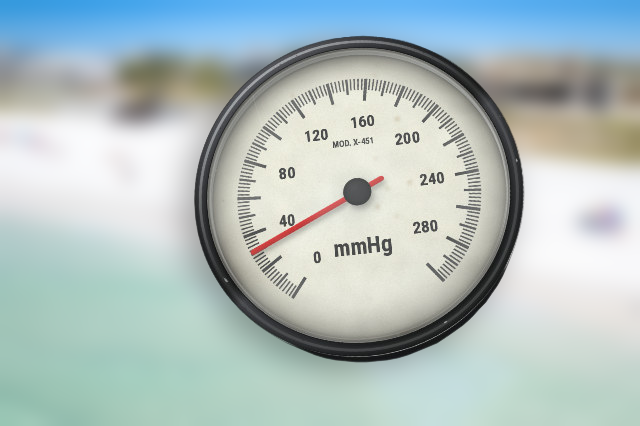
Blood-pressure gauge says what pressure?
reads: 30 mmHg
